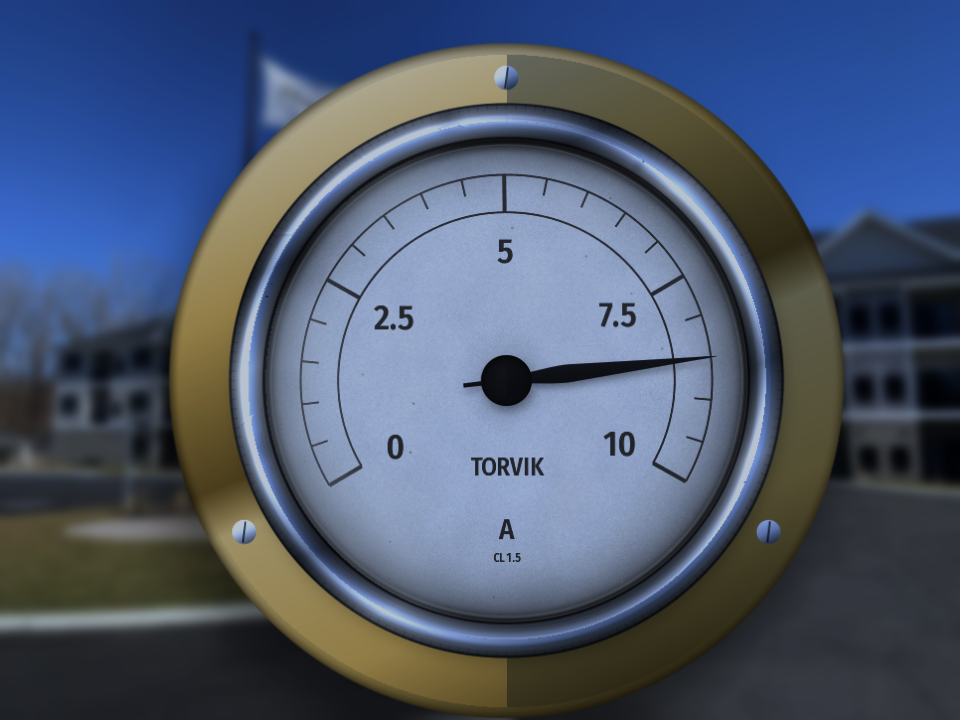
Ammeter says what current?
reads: 8.5 A
